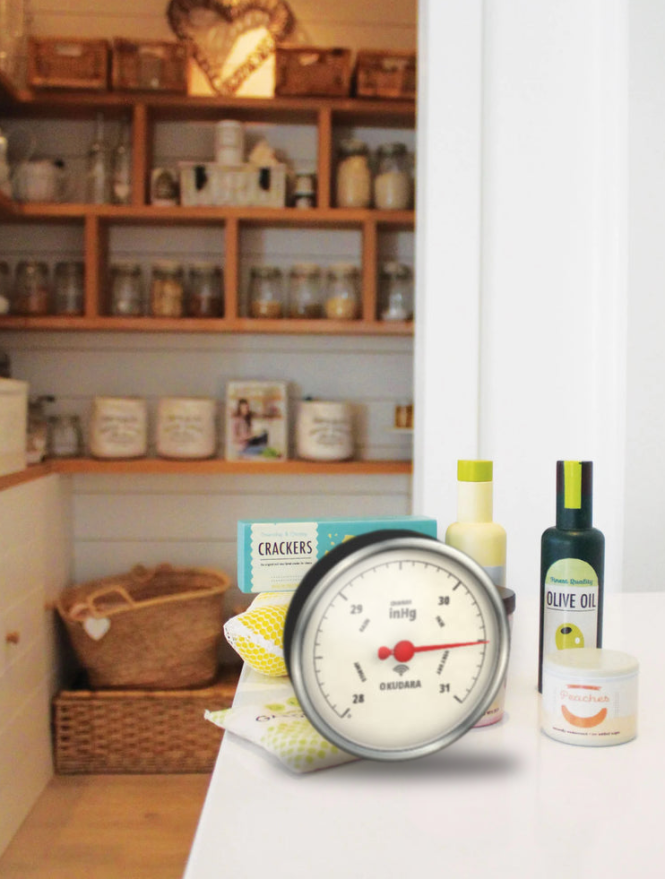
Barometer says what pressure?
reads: 30.5 inHg
